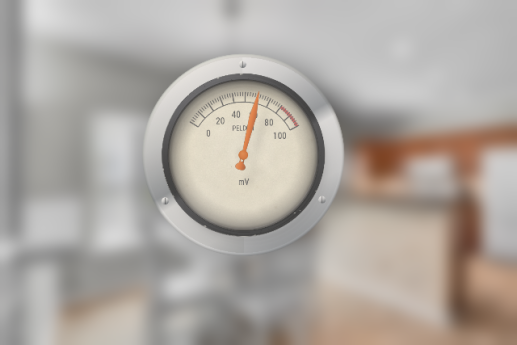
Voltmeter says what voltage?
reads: 60 mV
